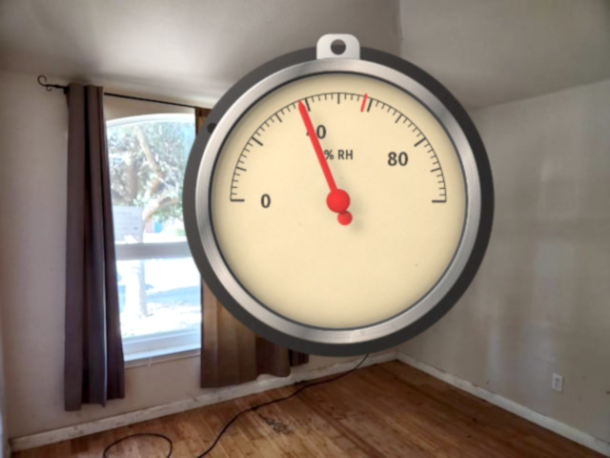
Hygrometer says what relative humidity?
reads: 38 %
